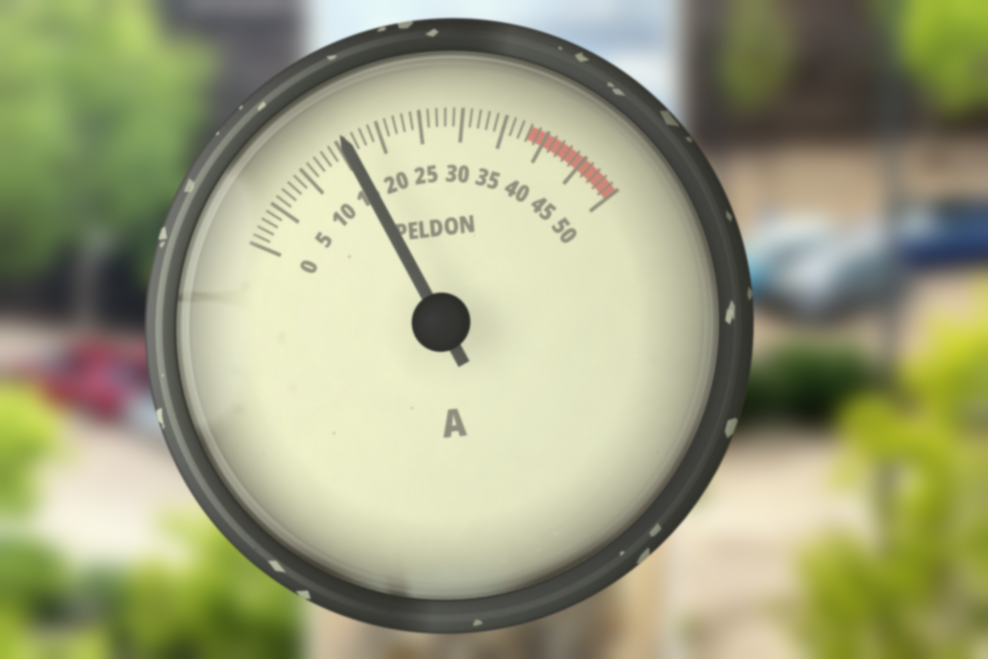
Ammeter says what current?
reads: 16 A
